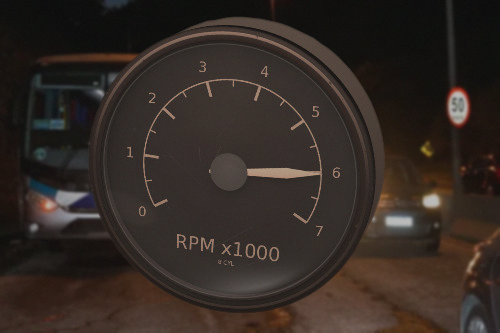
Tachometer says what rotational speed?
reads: 6000 rpm
